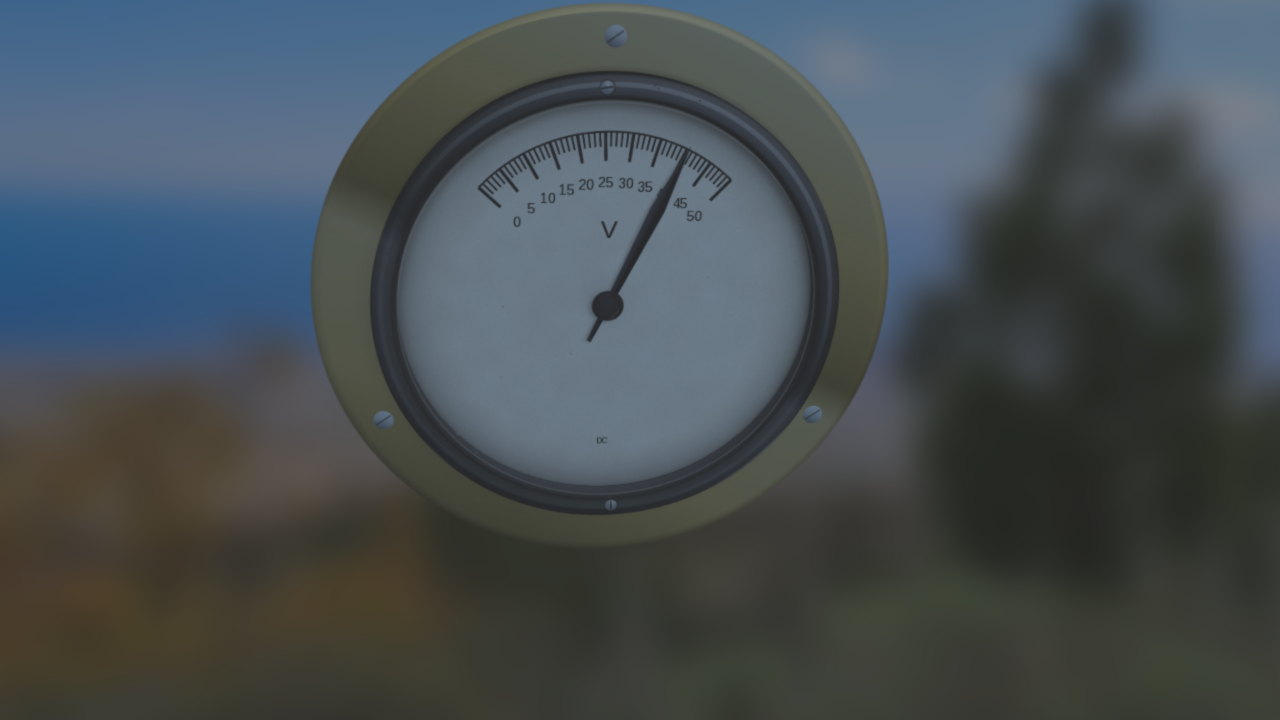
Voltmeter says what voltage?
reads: 40 V
